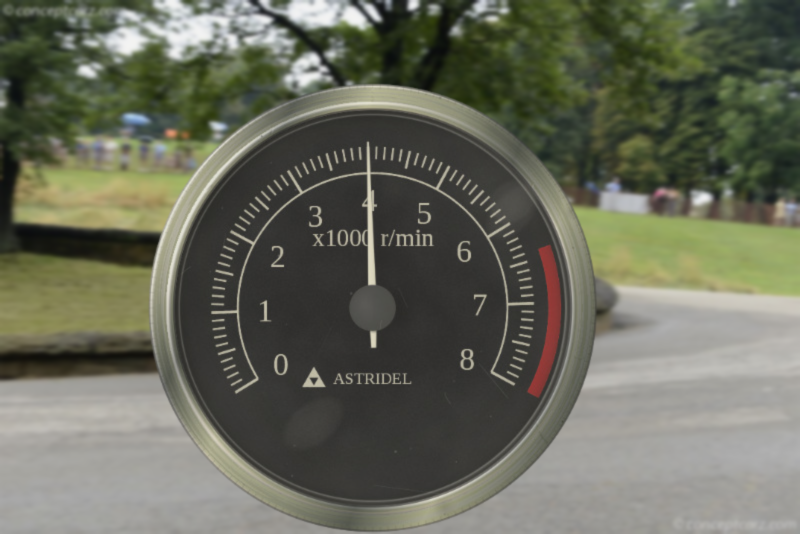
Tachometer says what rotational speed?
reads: 4000 rpm
